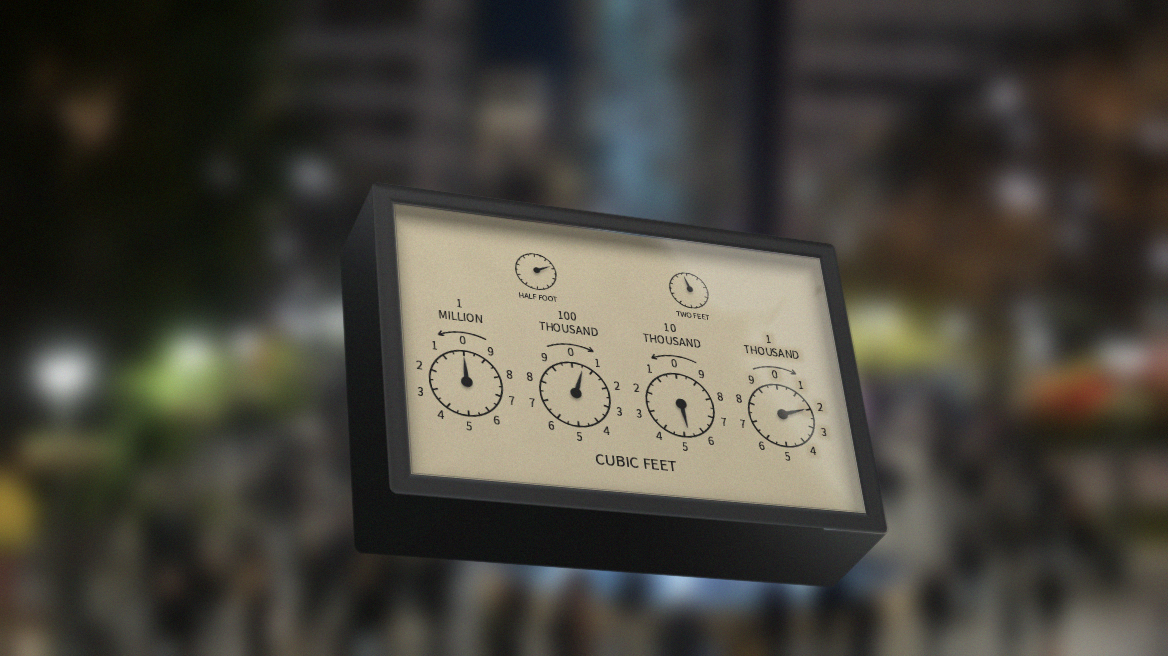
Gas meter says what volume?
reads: 5200 ft³
